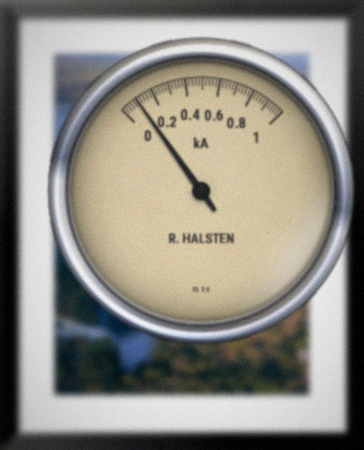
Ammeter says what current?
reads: 0.1 kA
